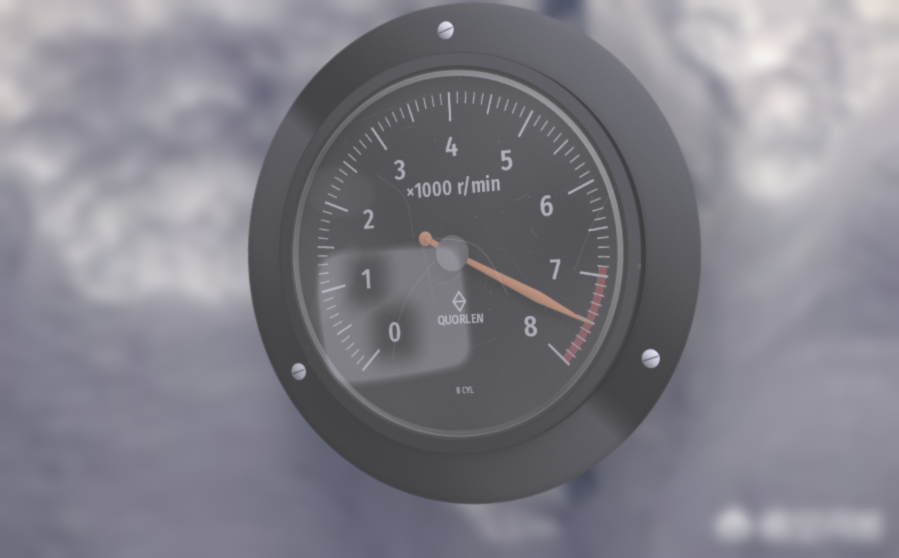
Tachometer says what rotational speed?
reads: 7500 rpm
